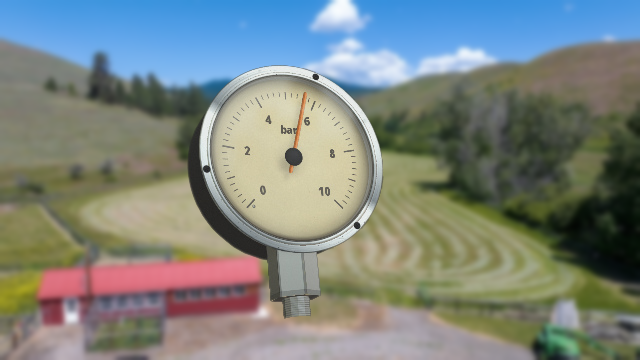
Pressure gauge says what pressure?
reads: 5.6 bar
